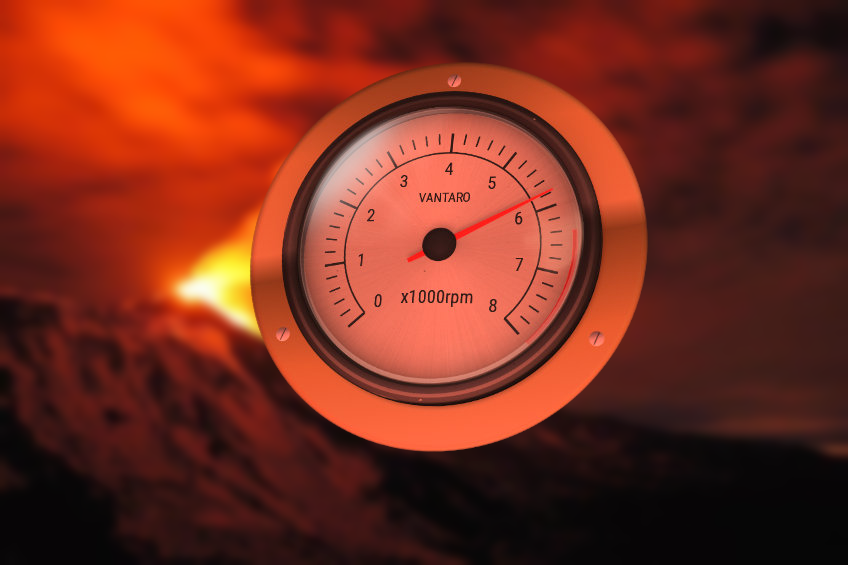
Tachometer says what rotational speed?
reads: 5800 rpm
